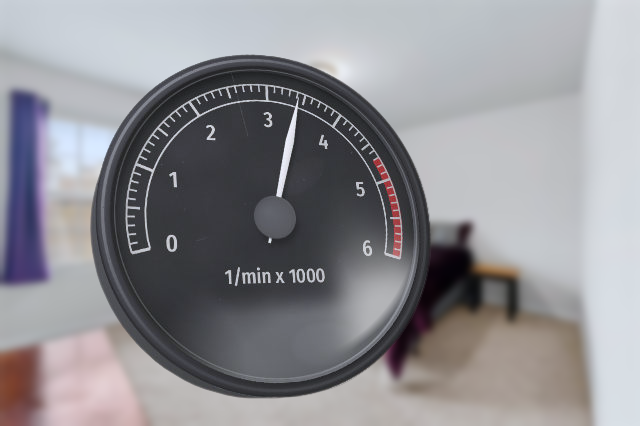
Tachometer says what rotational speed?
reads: 3400 rpm
